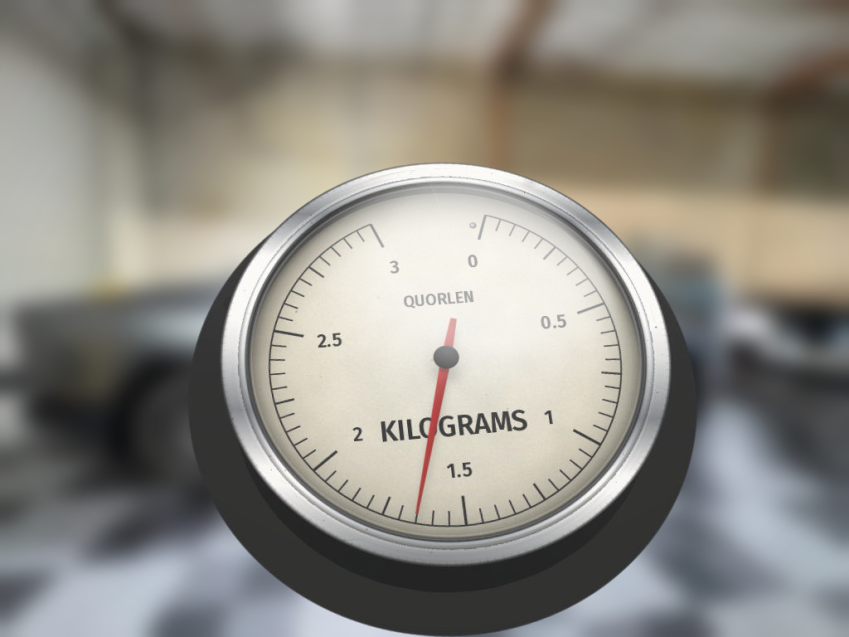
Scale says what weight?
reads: 1.65 kg
